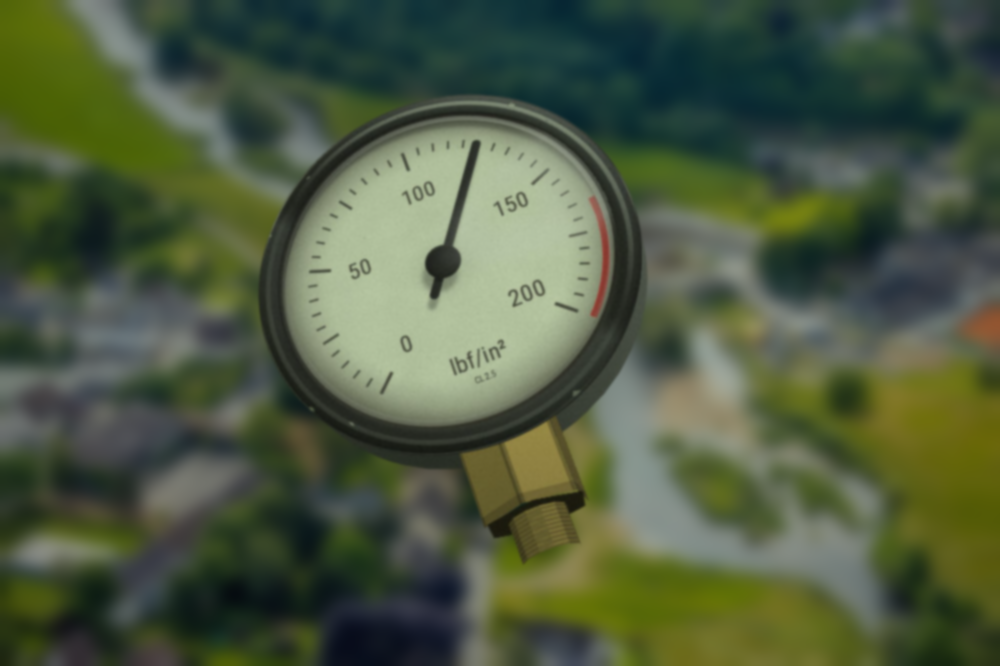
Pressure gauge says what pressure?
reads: 125 psi
